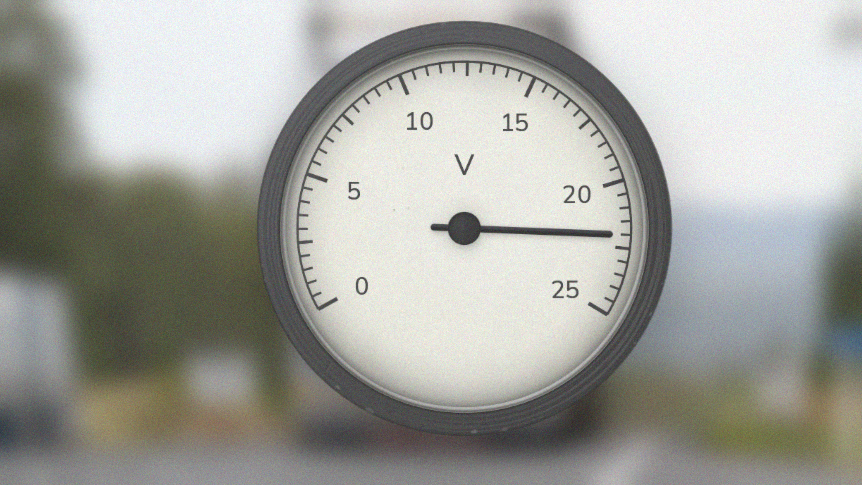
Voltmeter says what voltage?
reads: 22 V
